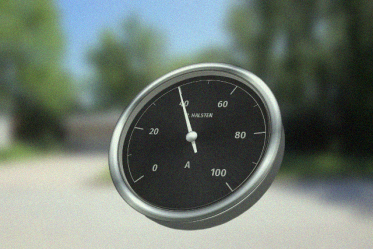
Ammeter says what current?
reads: 40 A
